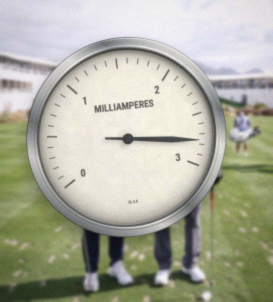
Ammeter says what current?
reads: 2.75 mA
